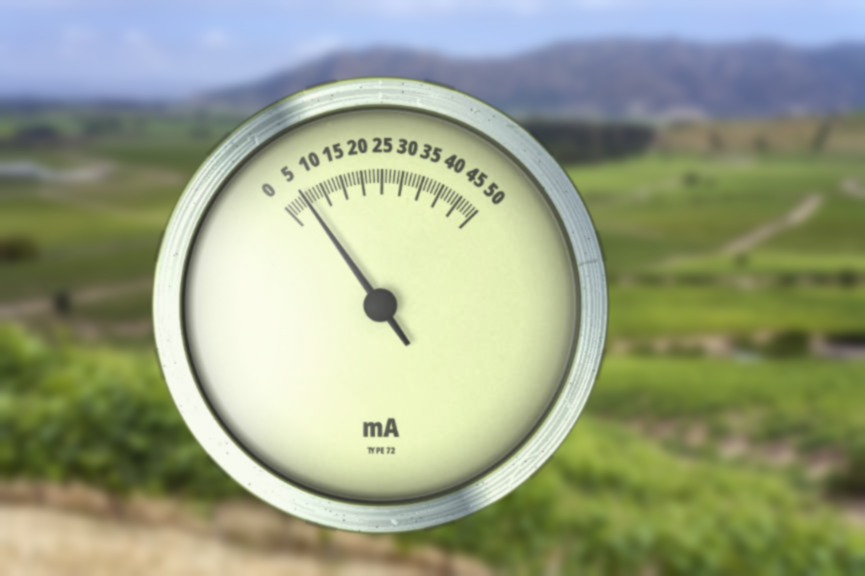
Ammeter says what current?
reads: 5 mA
